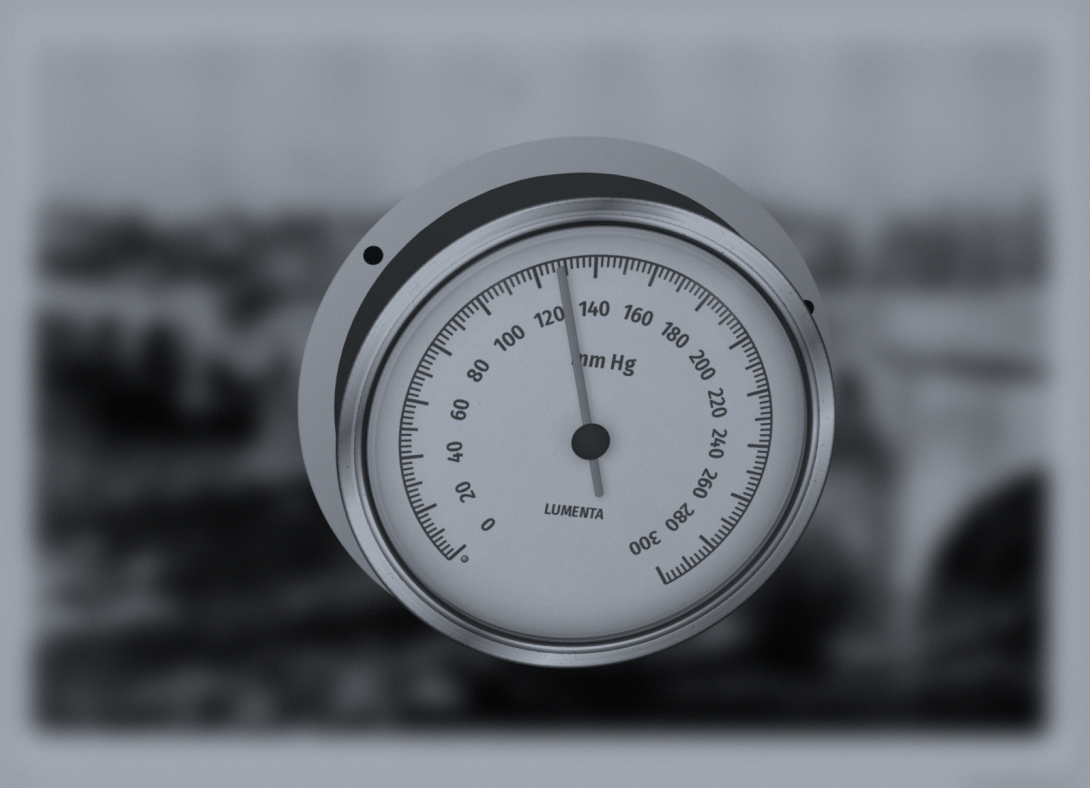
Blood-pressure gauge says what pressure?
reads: 128 mmHg
